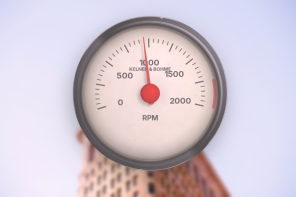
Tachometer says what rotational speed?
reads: 950 rpm
